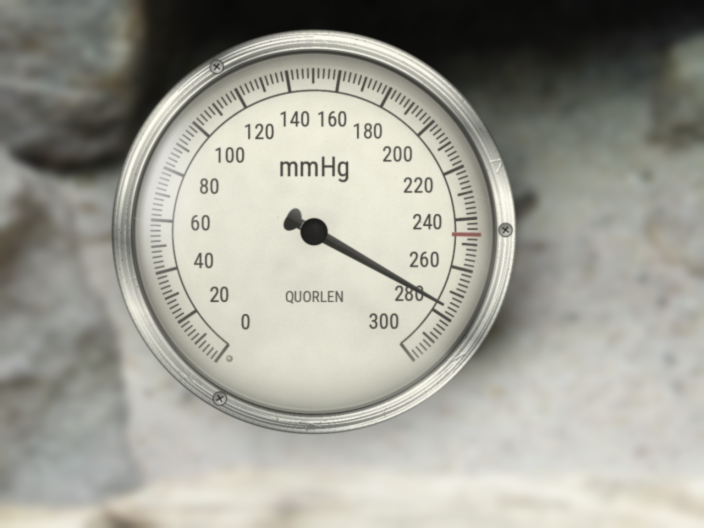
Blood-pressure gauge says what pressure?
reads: 276 mmHg
